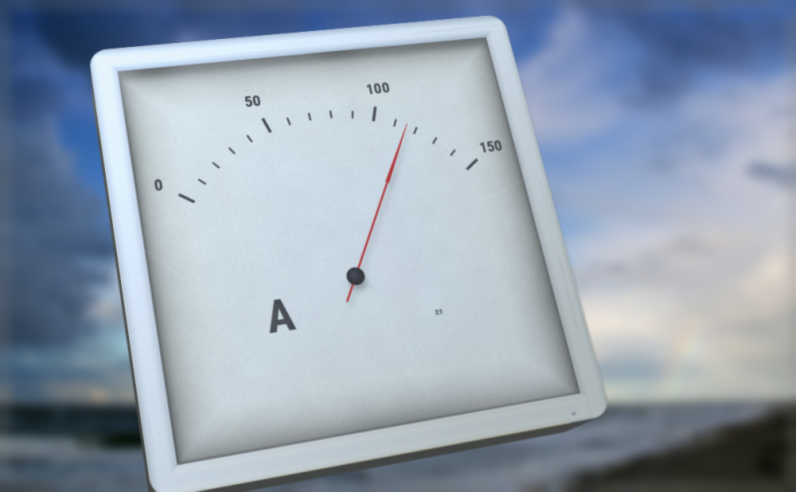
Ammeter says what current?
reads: 115 A
